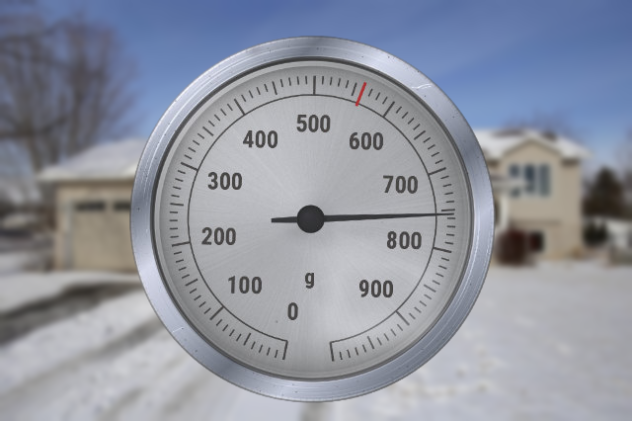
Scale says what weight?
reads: 755 g
